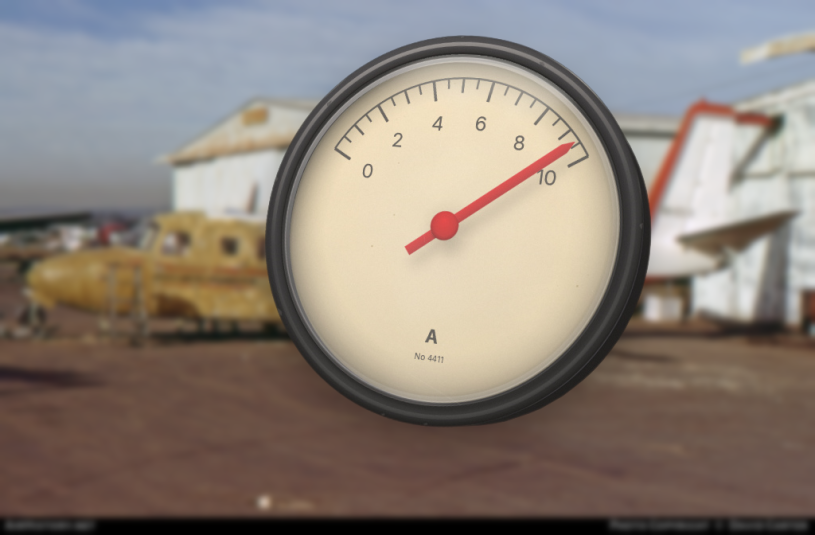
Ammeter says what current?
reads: 9.5 A
